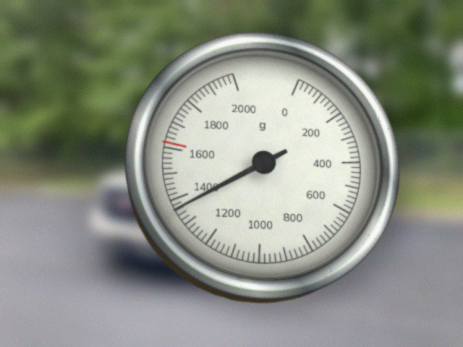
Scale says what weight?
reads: 1360 g
